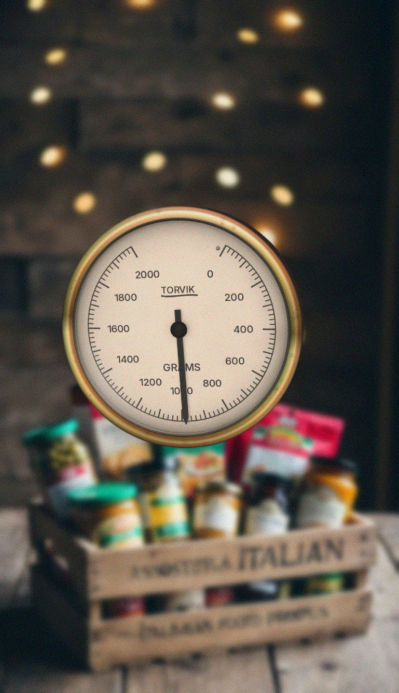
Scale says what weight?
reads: 980 g
